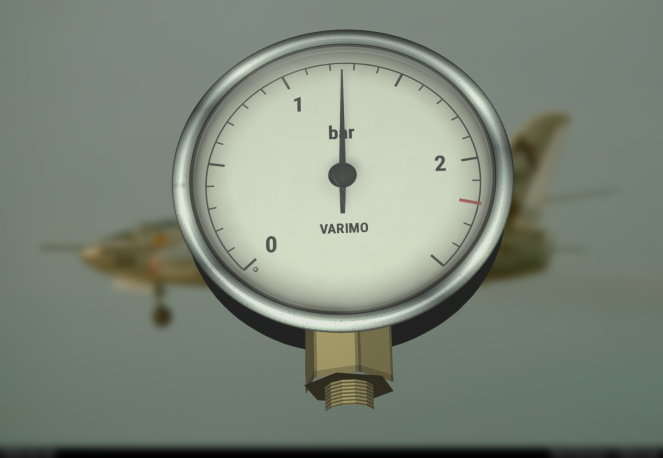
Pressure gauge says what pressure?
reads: 1.25 bar
